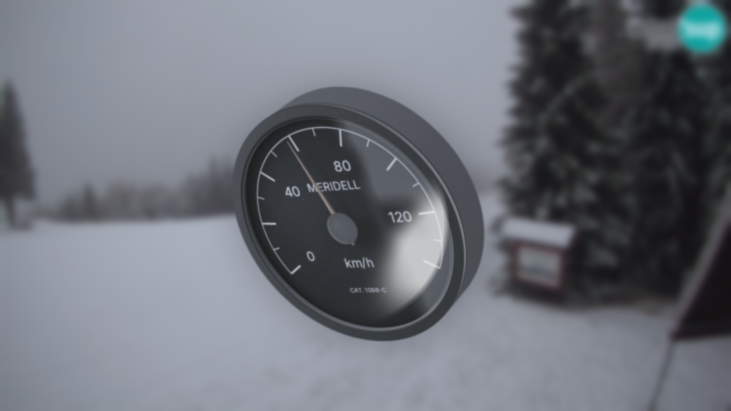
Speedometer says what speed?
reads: 60 km/h
